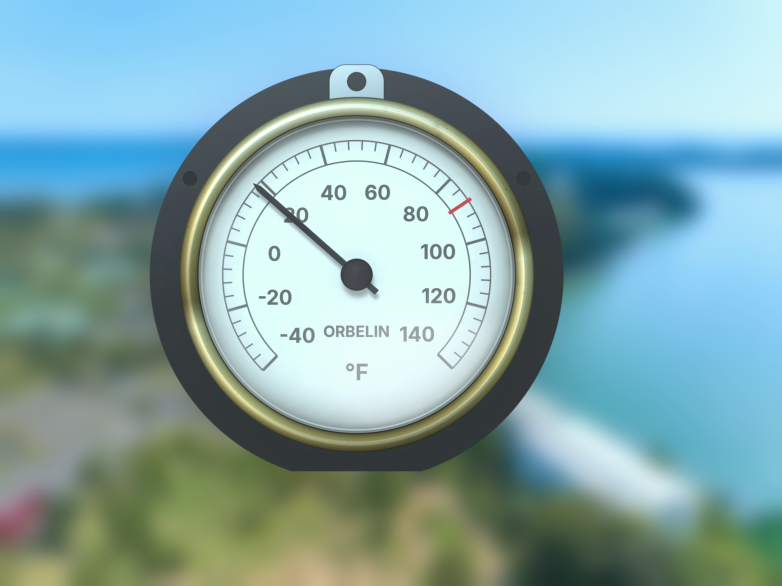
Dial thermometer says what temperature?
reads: 18 °F
